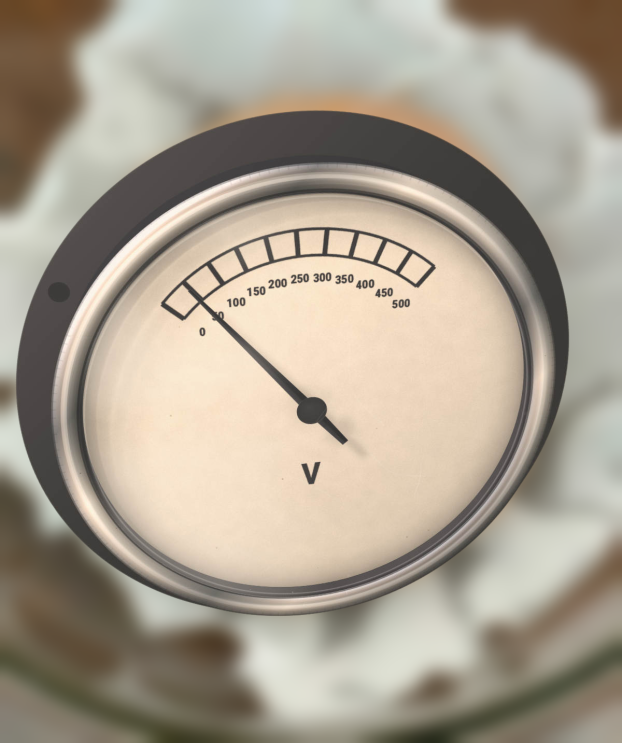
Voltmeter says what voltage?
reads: 50 V
